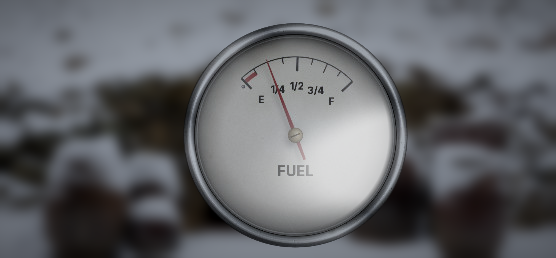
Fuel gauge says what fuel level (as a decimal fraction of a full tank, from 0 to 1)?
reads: 0.25
